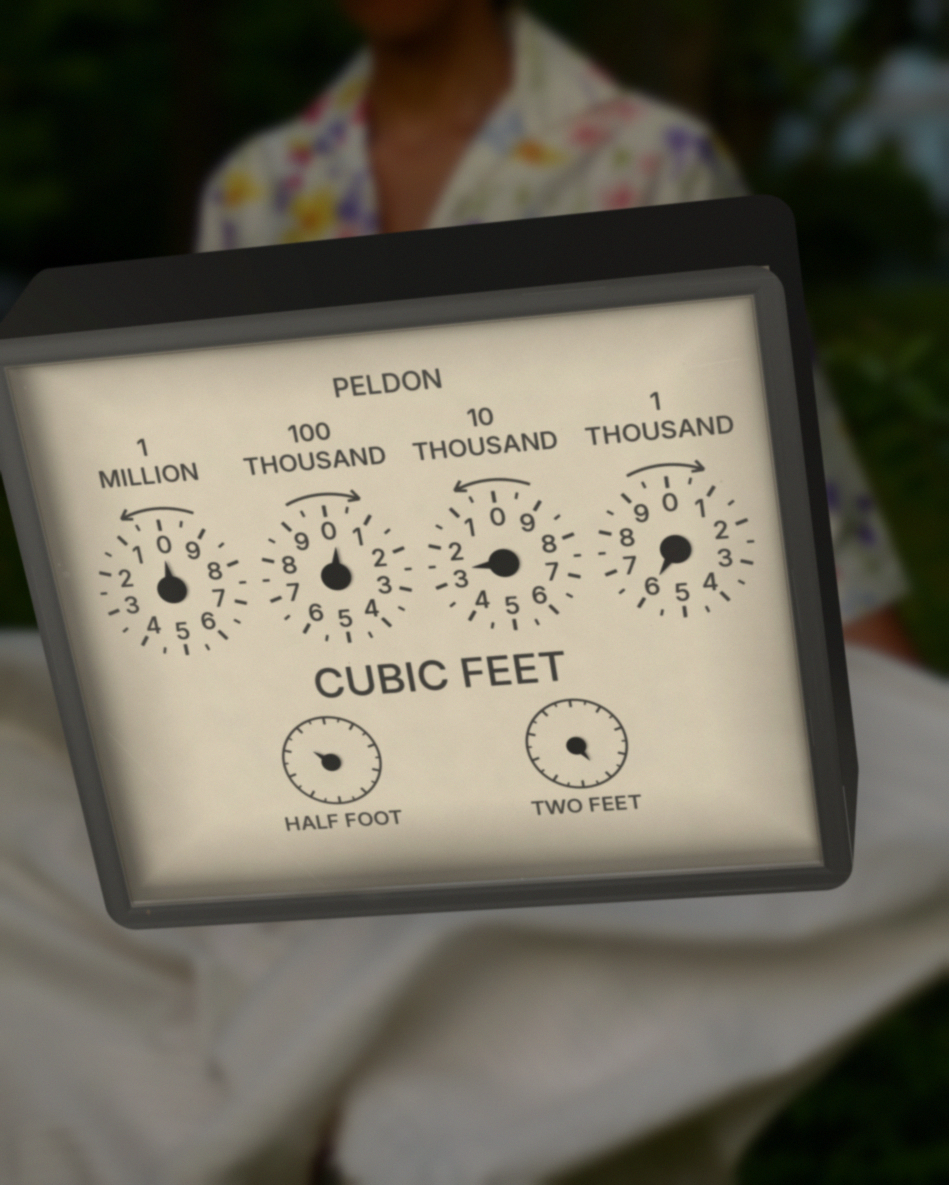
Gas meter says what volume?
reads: 2600 ft³
